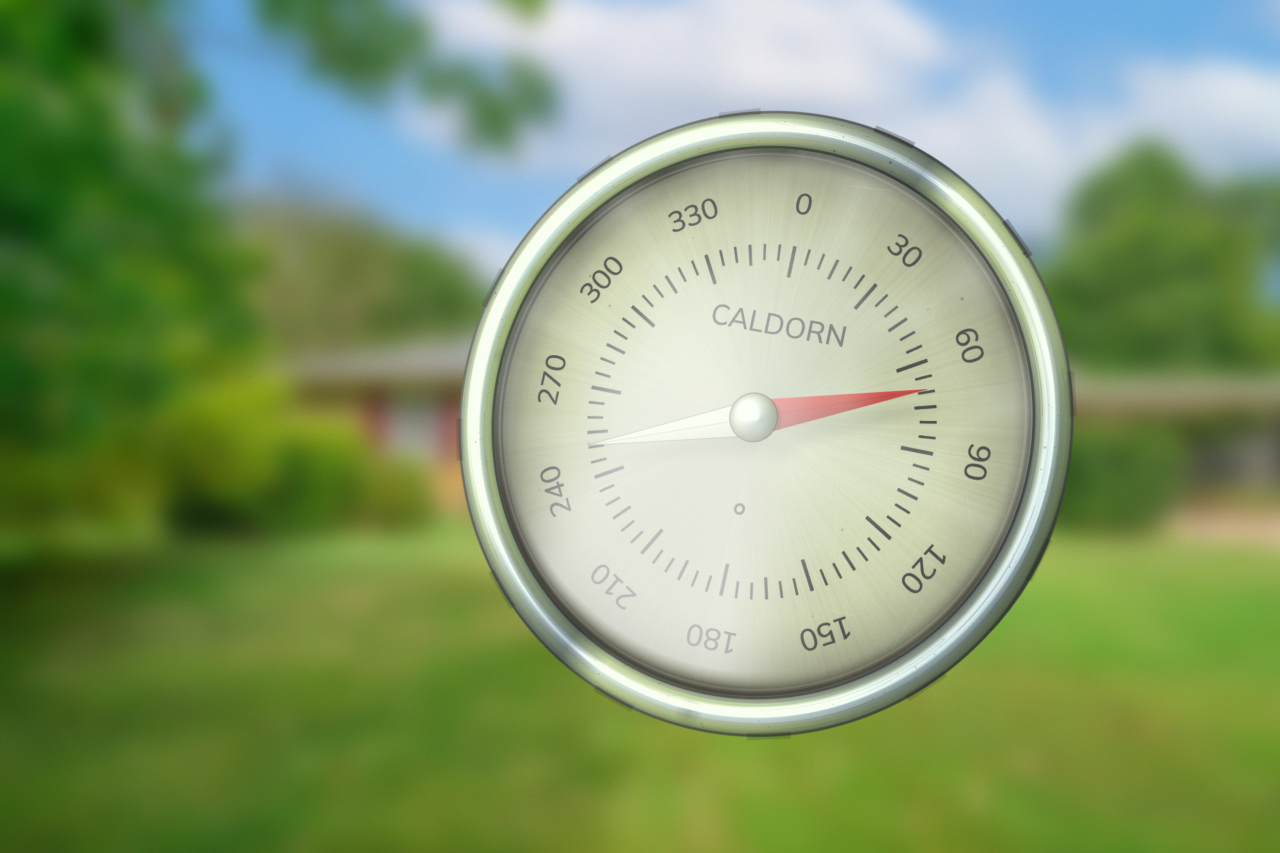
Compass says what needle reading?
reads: 70 °
